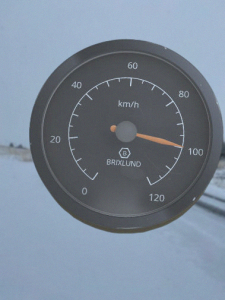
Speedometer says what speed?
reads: 100 km/h
